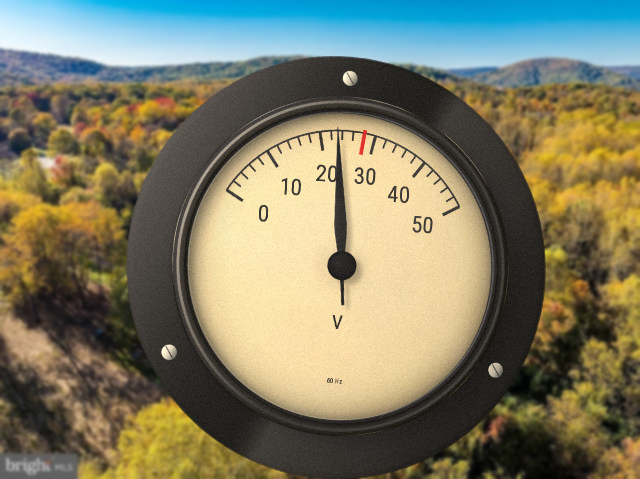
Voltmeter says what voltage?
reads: 23 V
